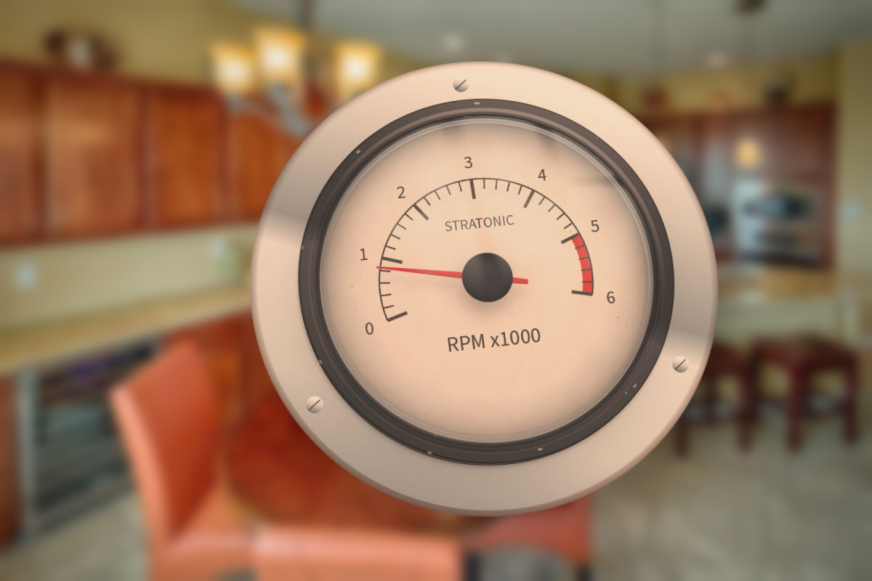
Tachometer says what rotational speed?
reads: 800 rpm
